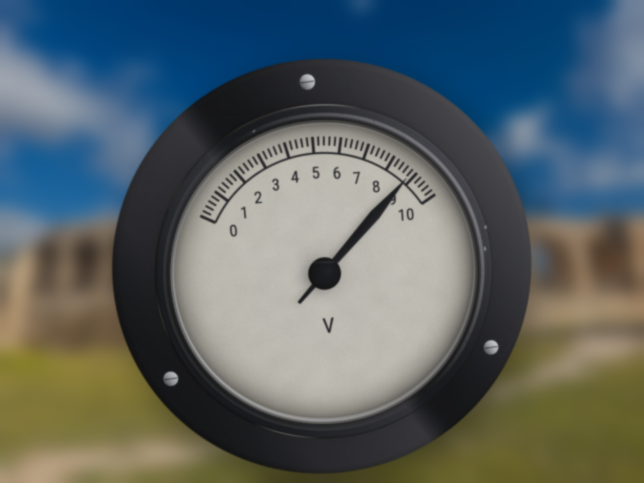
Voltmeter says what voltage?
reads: 8.8 V
